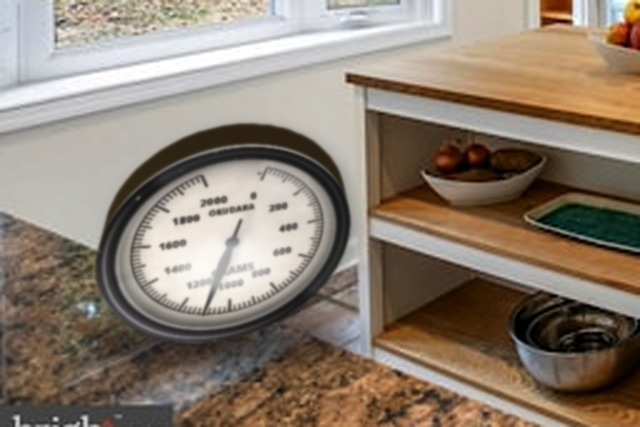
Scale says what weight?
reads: 1100 g
